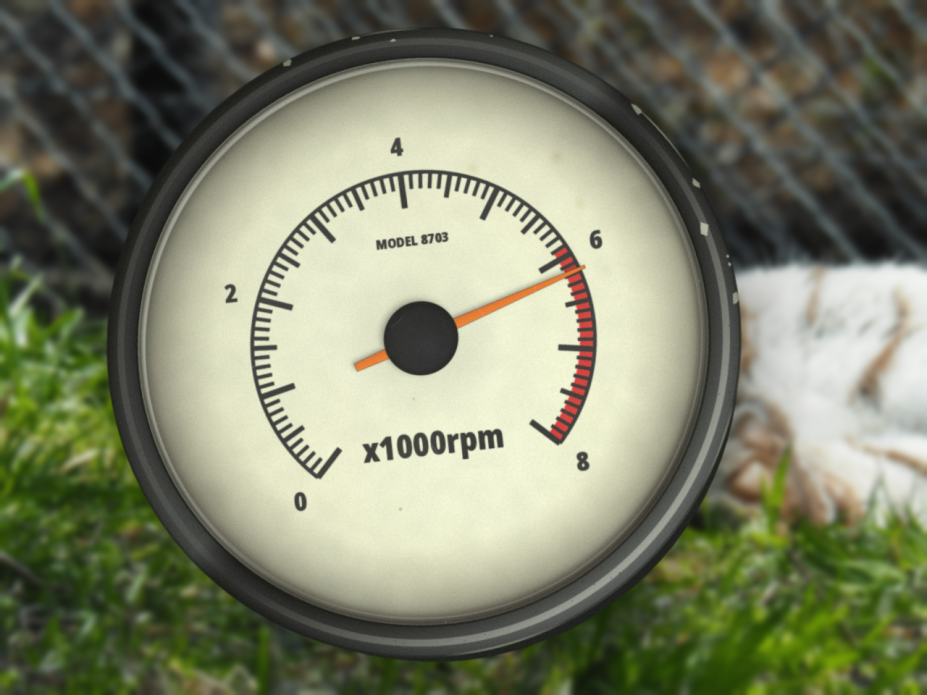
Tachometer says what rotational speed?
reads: 6200 rpm
